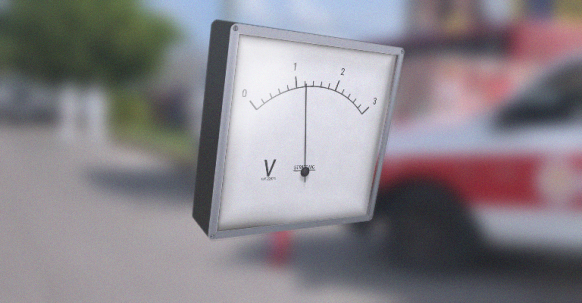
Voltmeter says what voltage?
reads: 1.2 V
